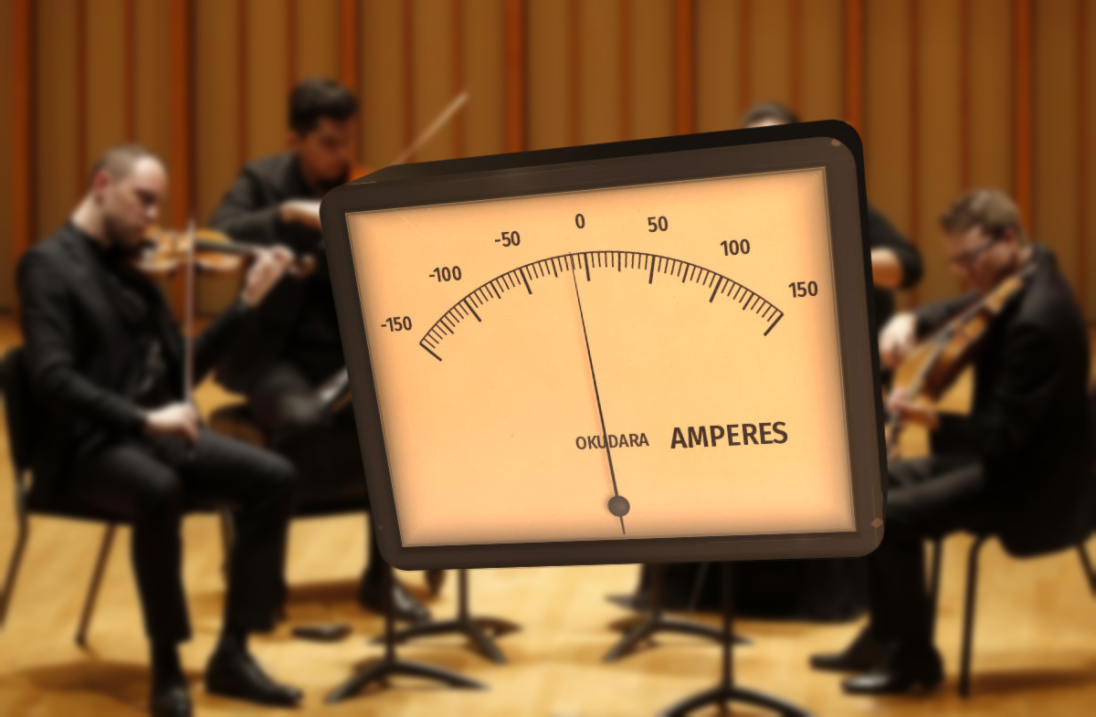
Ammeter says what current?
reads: -10 A
